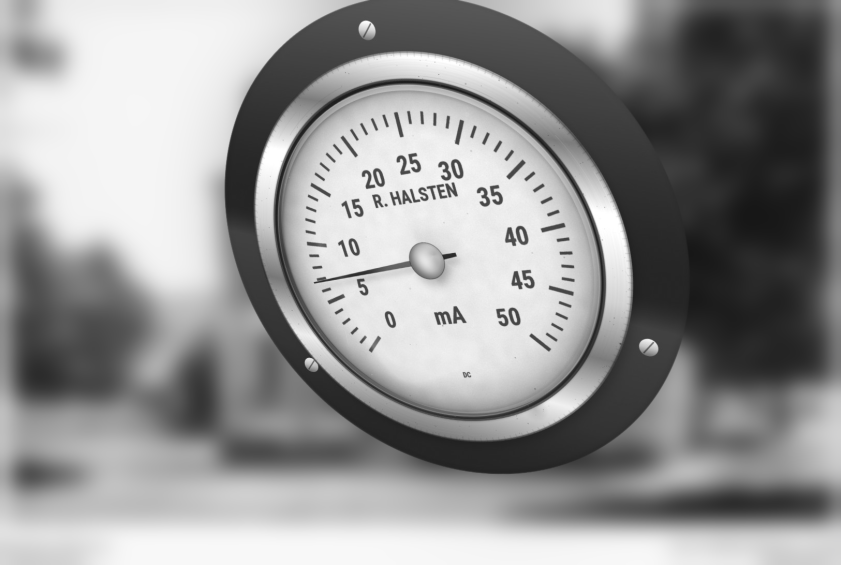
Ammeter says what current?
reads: 7 mA
